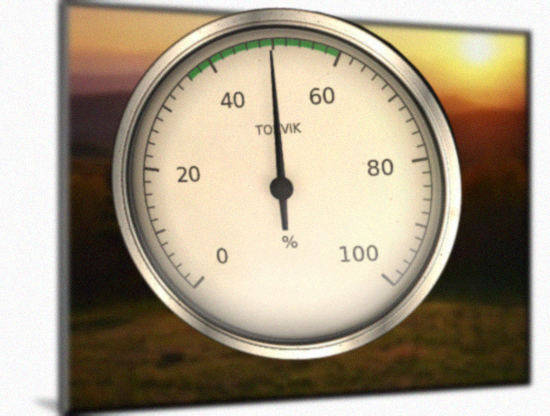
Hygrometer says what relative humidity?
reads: 50 %
